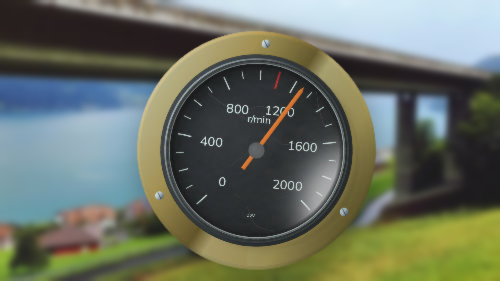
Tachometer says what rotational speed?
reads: 1250 rpm
